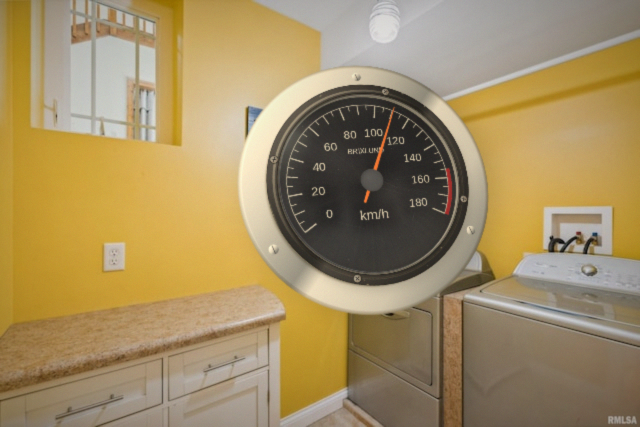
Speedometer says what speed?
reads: 110 km/h
